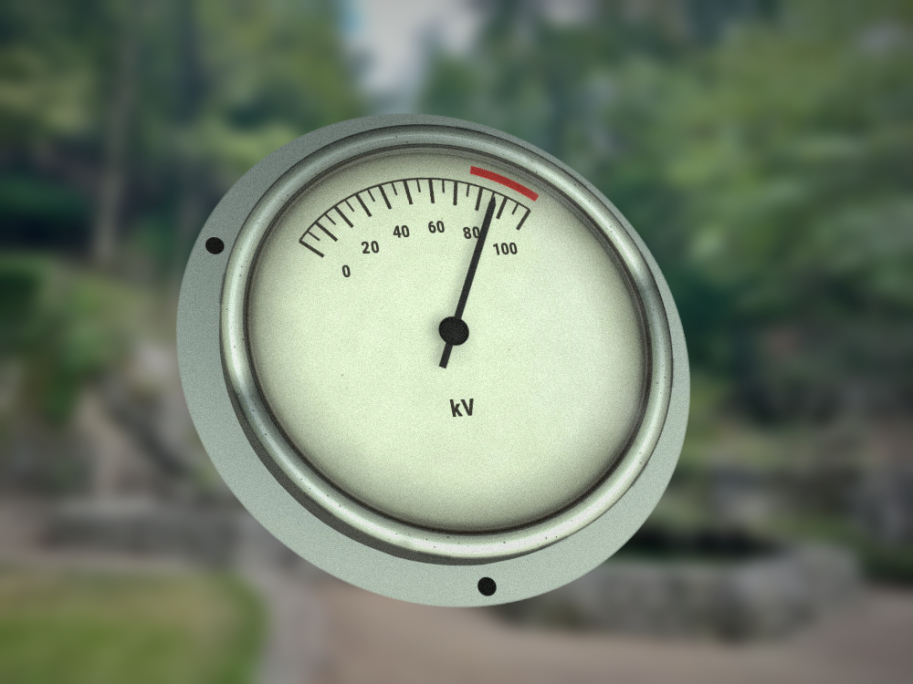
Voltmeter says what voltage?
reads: 85 kV
